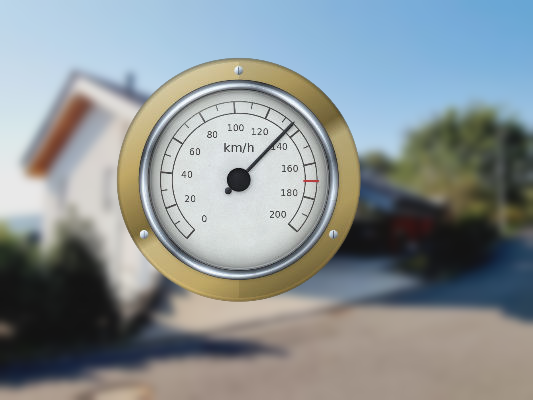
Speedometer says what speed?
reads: 135 km/h
